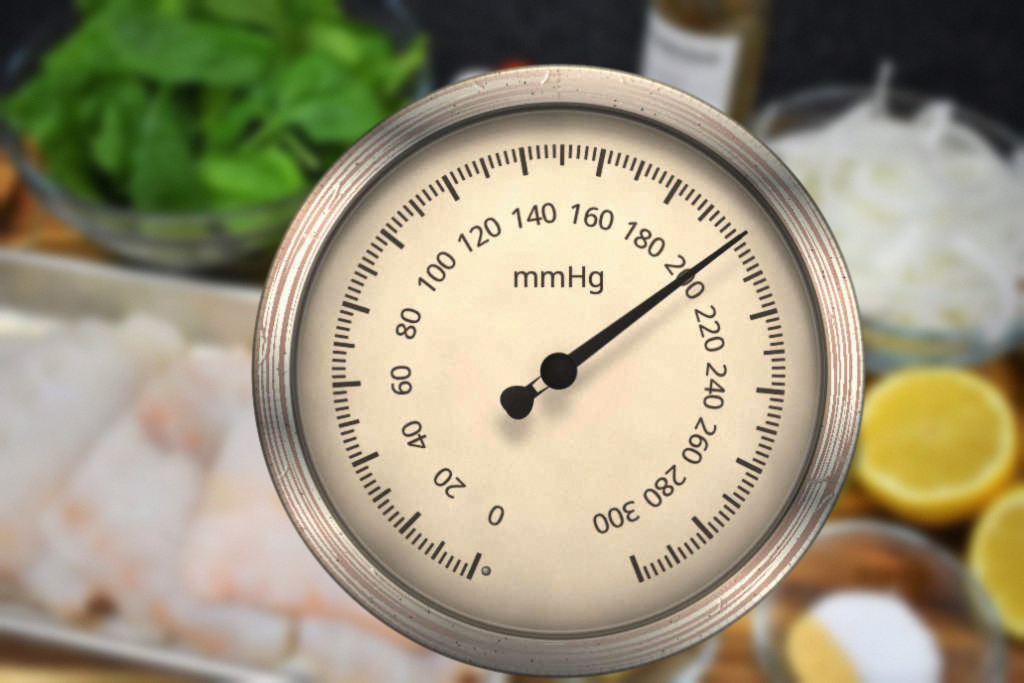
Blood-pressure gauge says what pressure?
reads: 200 mmHg
